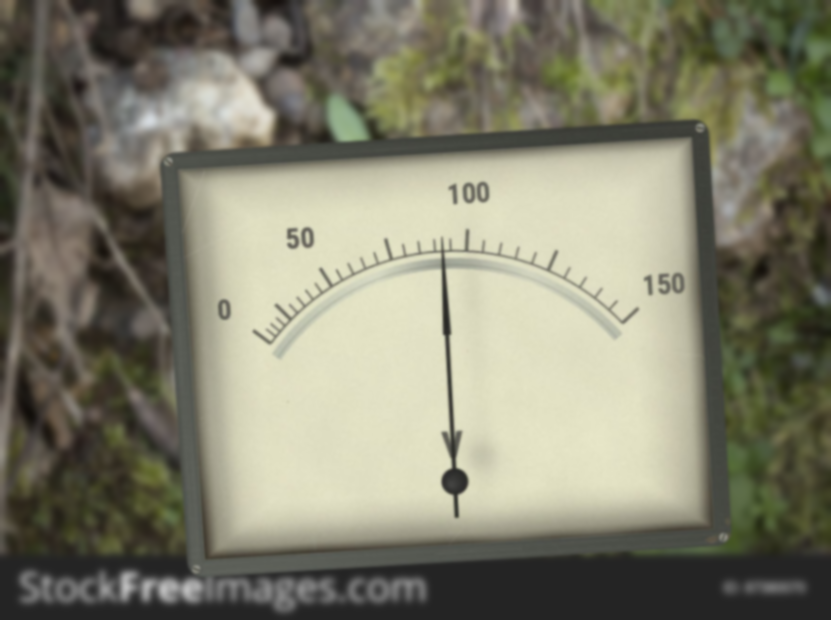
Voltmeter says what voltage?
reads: 92.5 V
